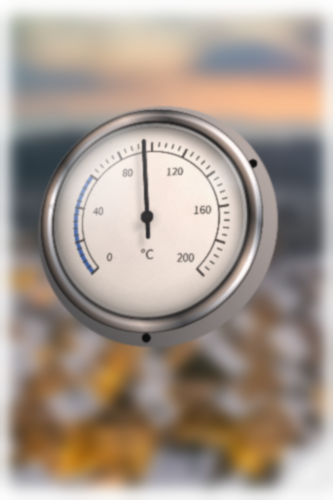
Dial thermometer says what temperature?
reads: 96 °C
